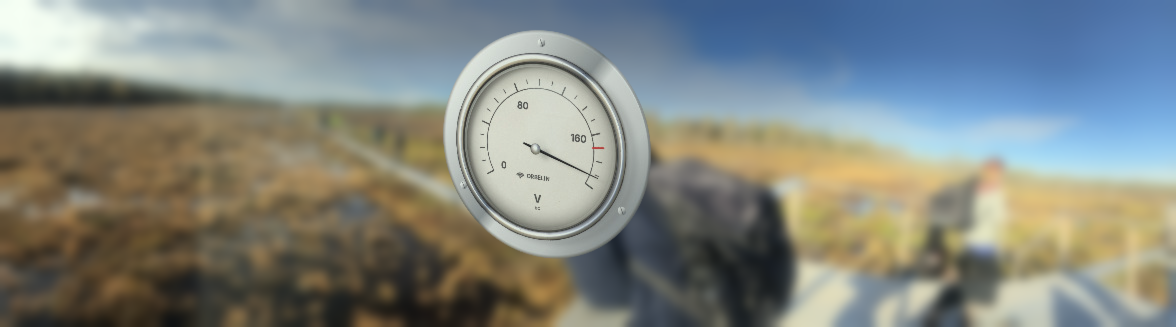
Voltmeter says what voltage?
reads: 190 V
